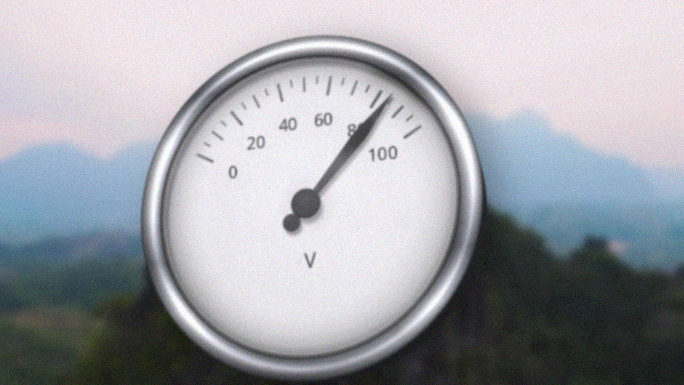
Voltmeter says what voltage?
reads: 85 V
